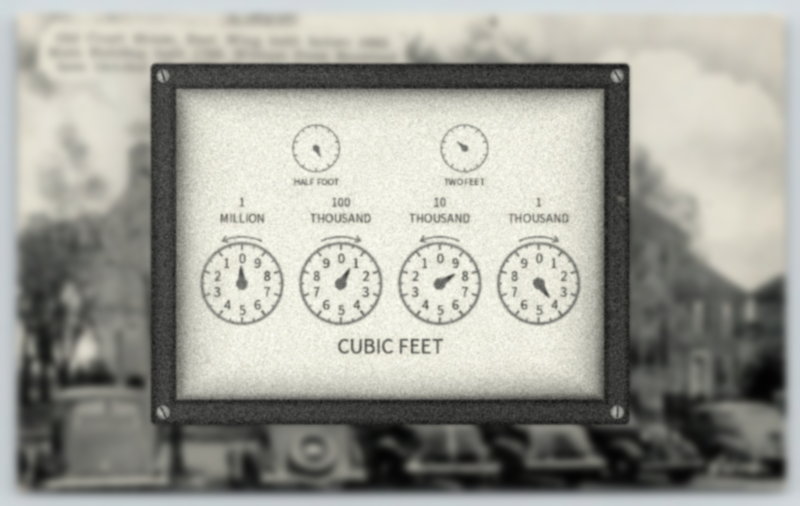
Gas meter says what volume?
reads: 8400 ft³
